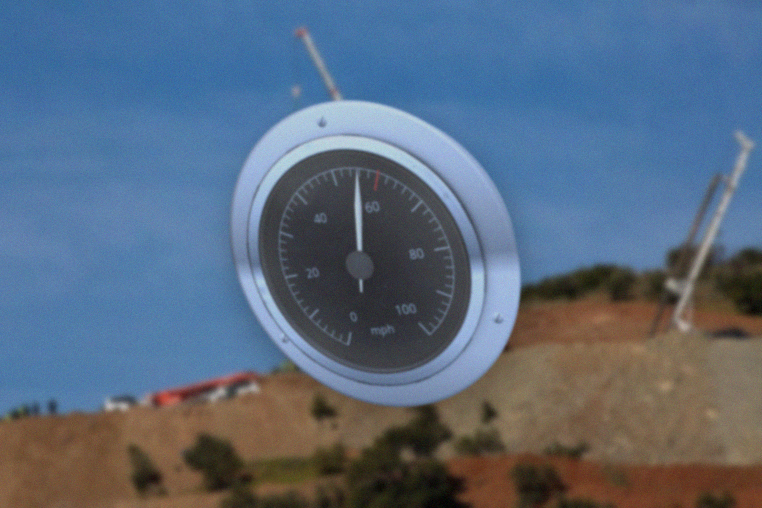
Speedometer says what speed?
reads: 56 mph
